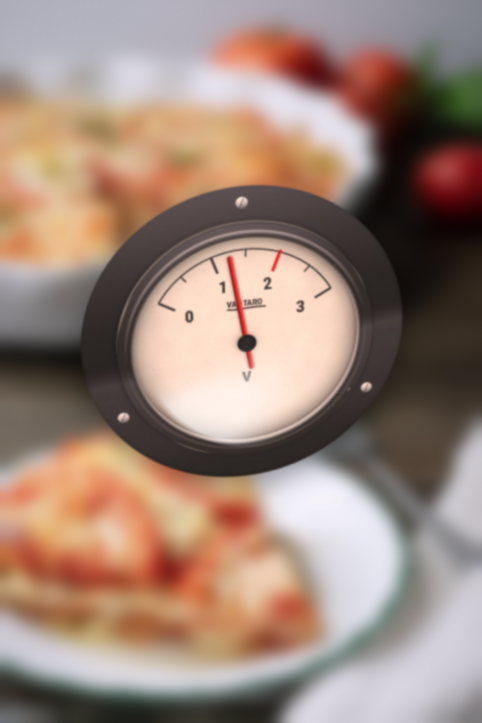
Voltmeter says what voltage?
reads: 1.25 V
